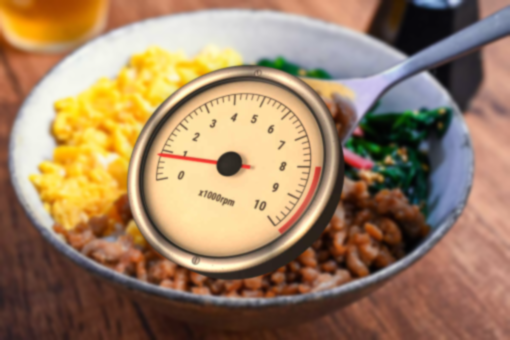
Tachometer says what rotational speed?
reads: 800 rpm
